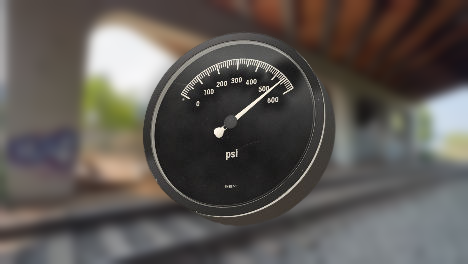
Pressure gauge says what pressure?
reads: 550 psi
